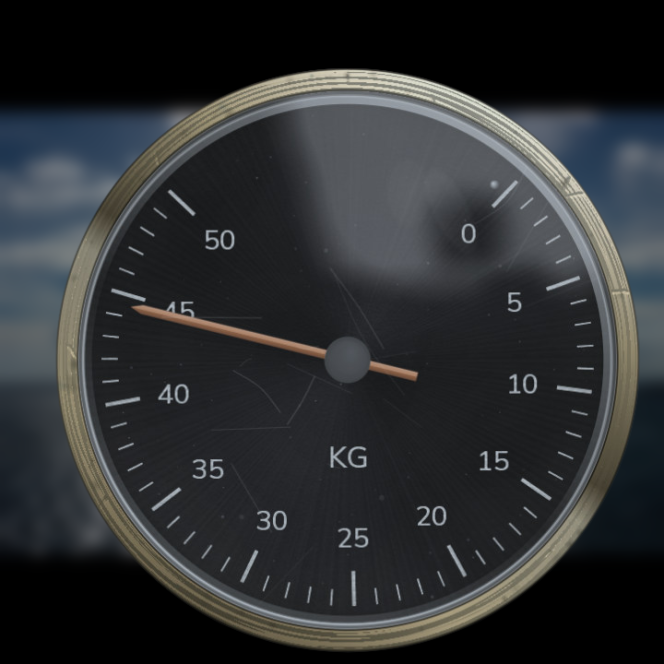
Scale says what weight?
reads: 44.5 kg
